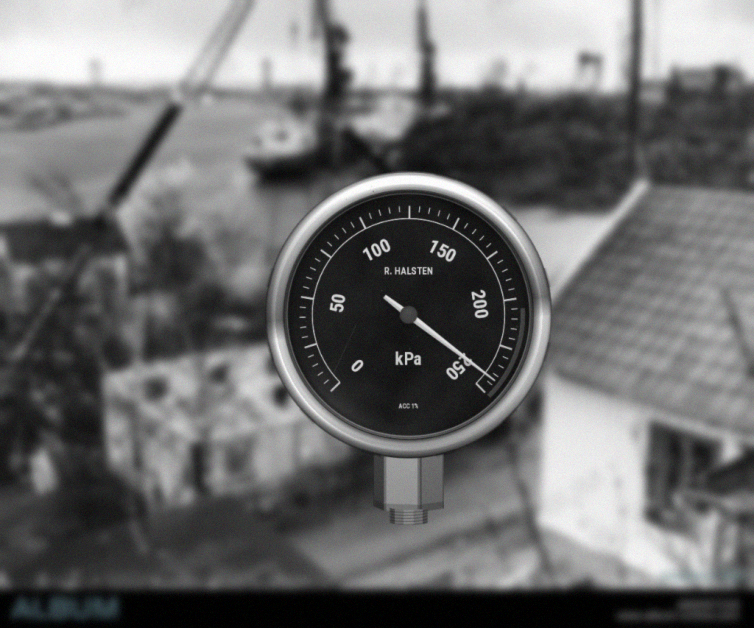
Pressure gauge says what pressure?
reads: 242.5 kPa
